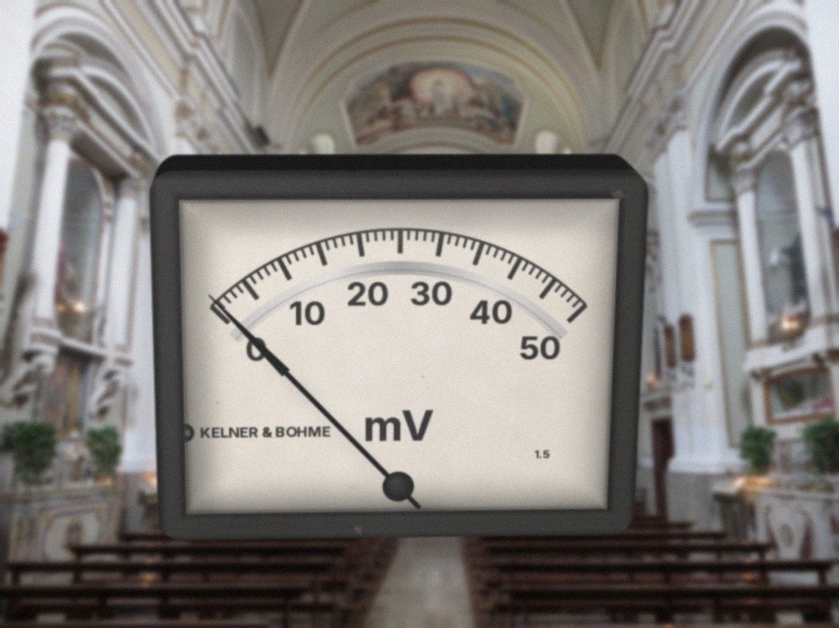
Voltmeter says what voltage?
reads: 1 mV
